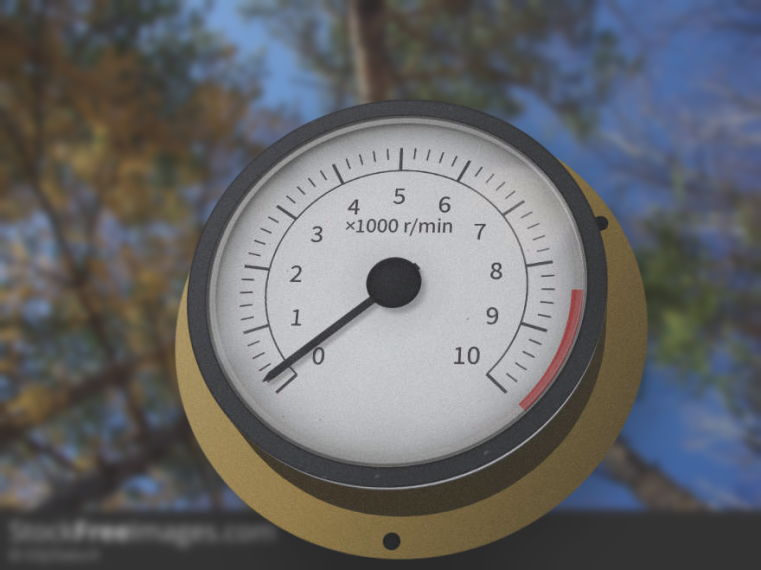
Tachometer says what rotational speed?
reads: 200 rpm
